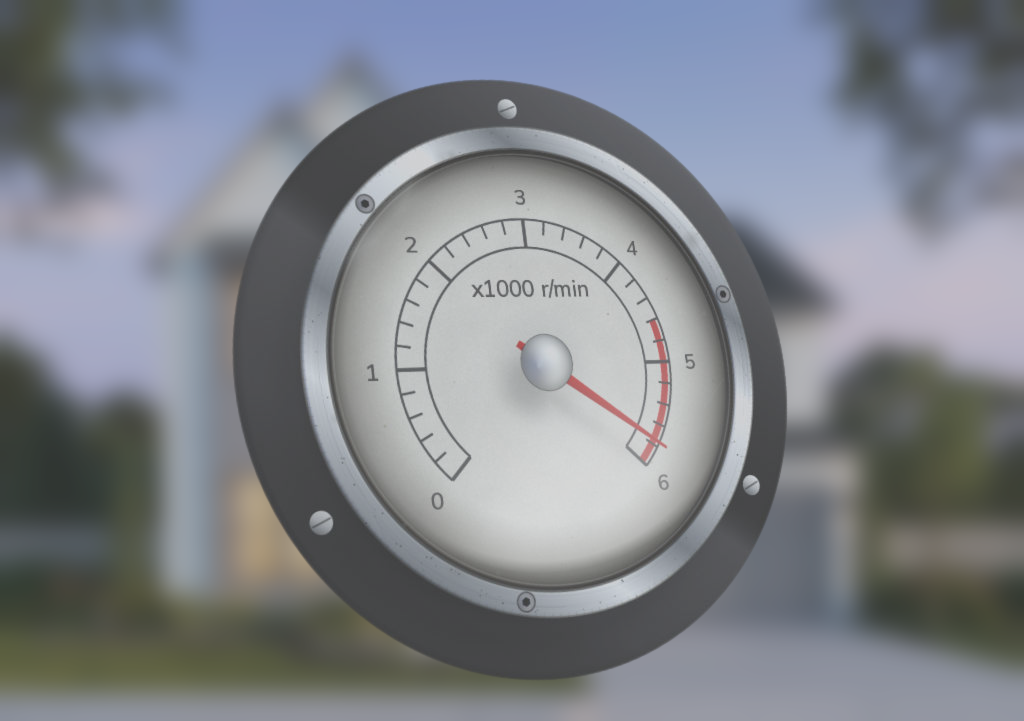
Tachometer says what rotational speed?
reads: 5800 rpm
